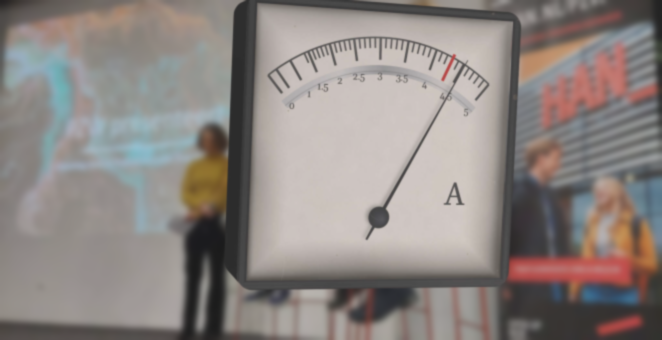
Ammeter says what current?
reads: 4.5 A
